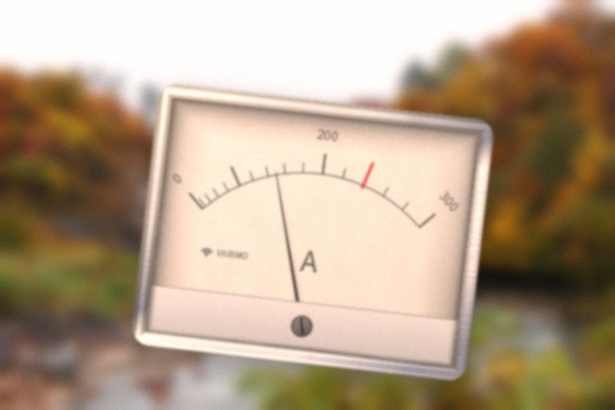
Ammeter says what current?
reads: 150 A
